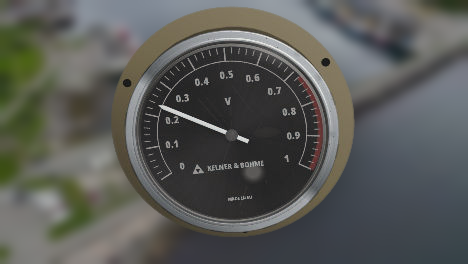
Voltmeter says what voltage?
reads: 0.24 V
